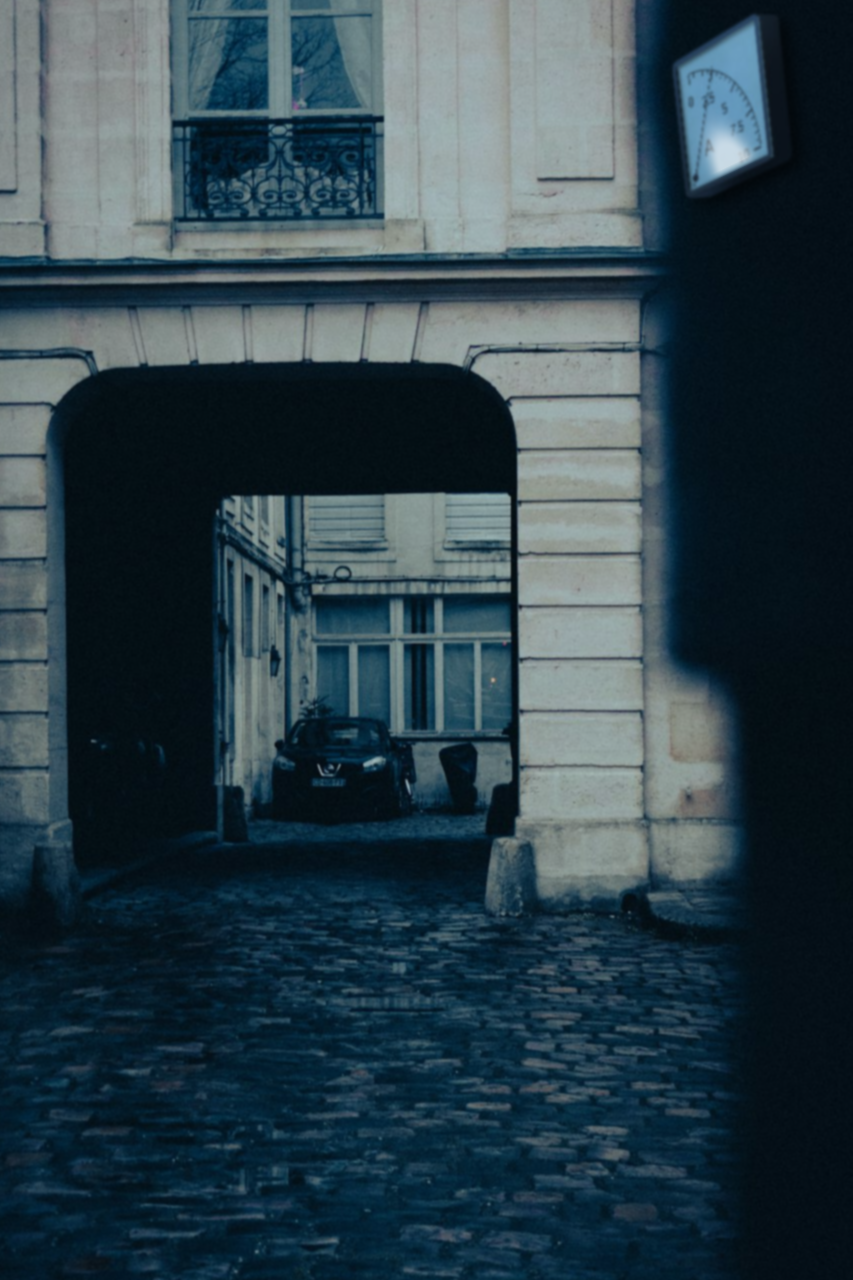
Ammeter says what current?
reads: 2.5 A
